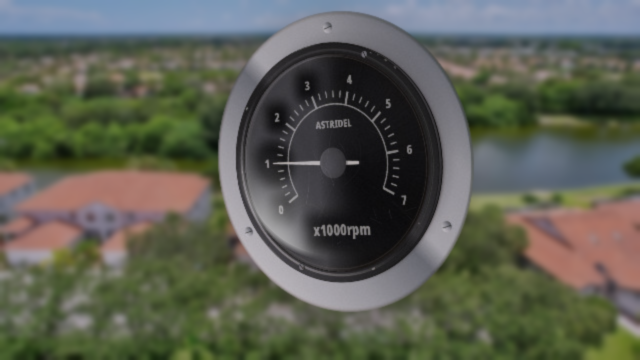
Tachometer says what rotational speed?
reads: 1000 rpm
